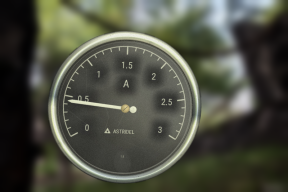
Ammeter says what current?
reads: 0.45 A
